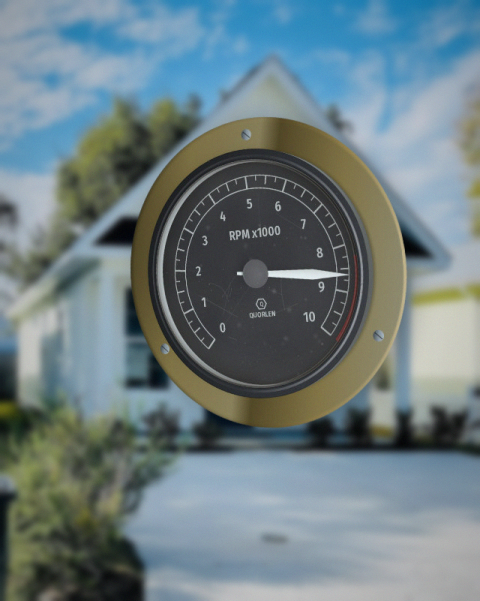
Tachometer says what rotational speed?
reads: 8625 rpm
